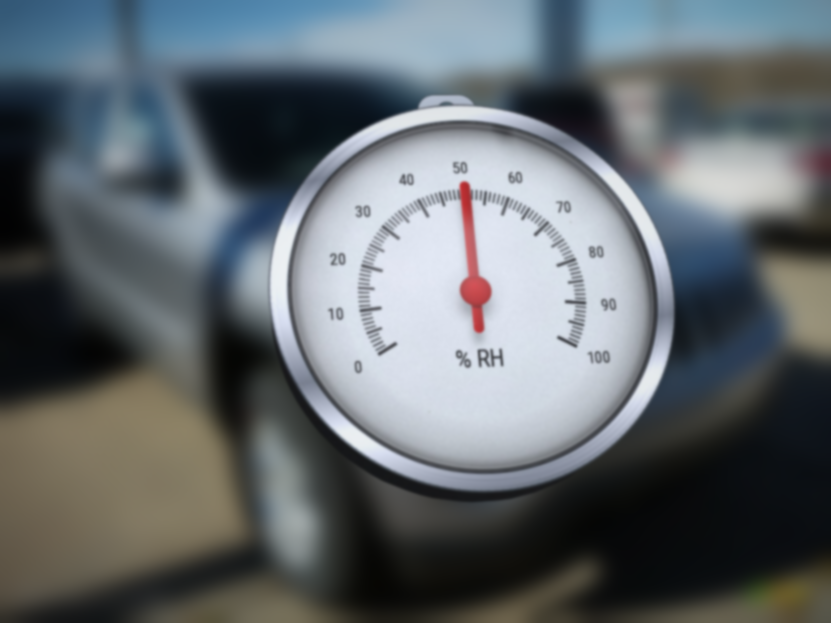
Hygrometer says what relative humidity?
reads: 50 %
